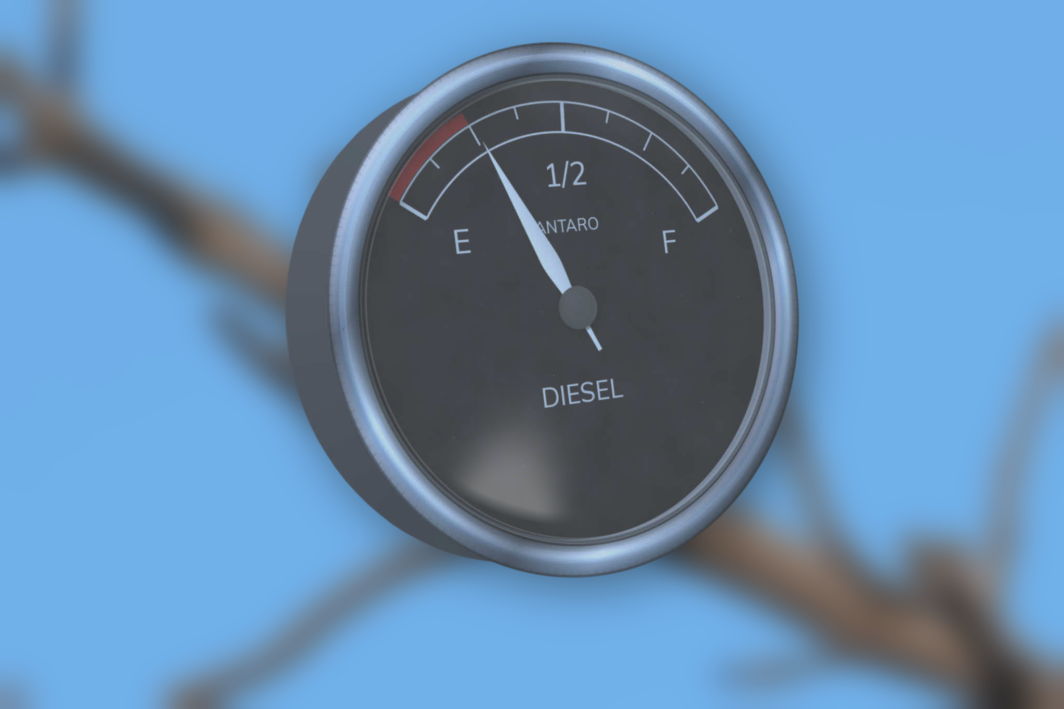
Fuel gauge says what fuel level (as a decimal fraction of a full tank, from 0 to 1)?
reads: 0.25
